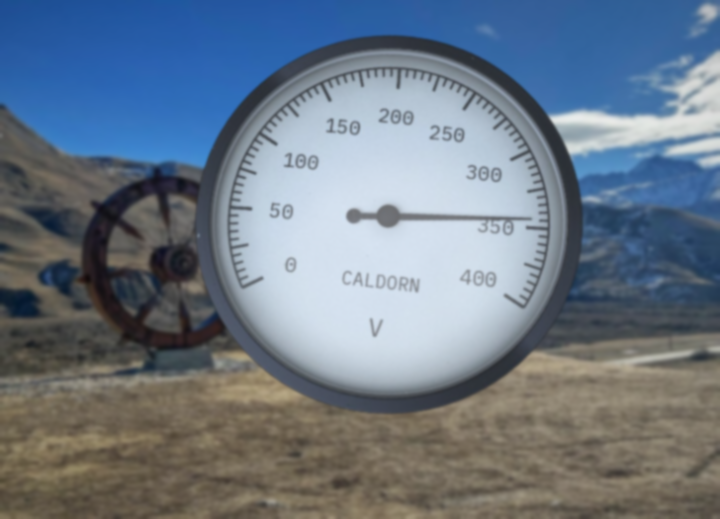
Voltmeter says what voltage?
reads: 345 V
